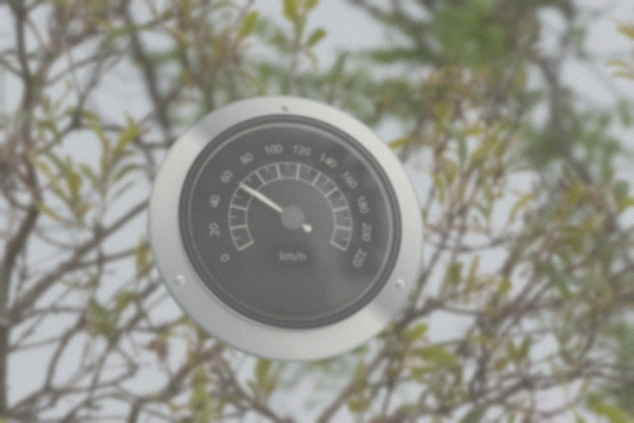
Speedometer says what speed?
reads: 60 km/h
